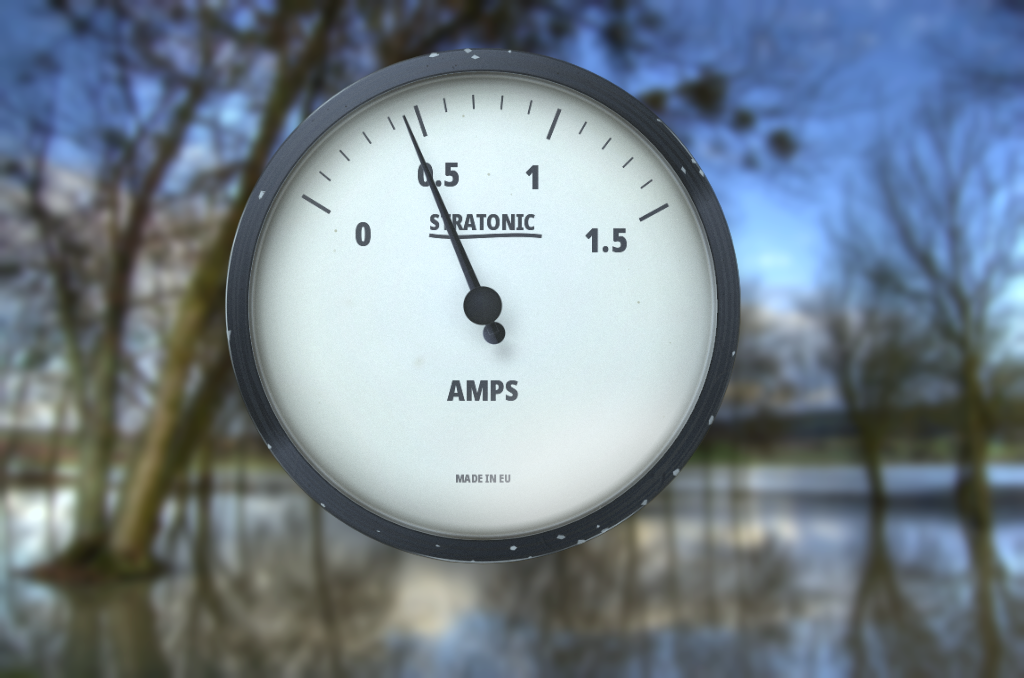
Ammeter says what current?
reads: 0.45 A
